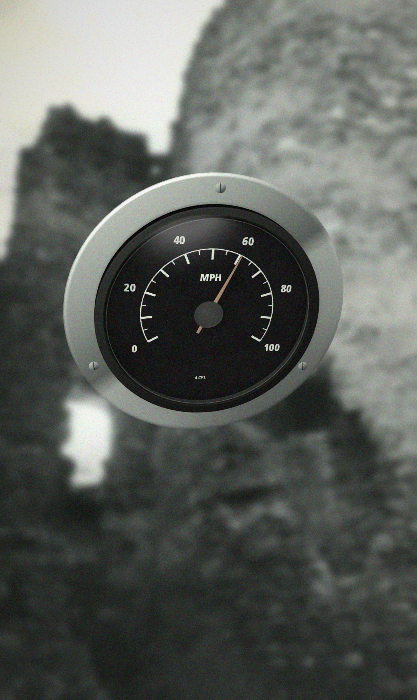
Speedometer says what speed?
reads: 60 mph
